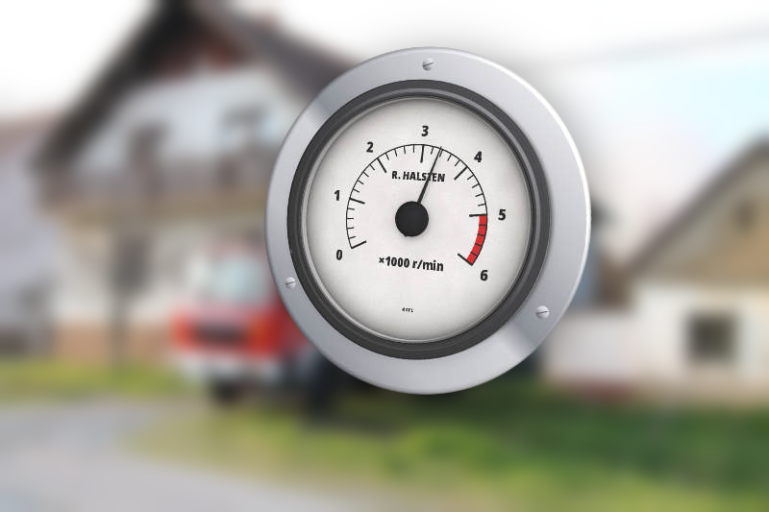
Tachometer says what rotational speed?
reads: 3400 rpm
